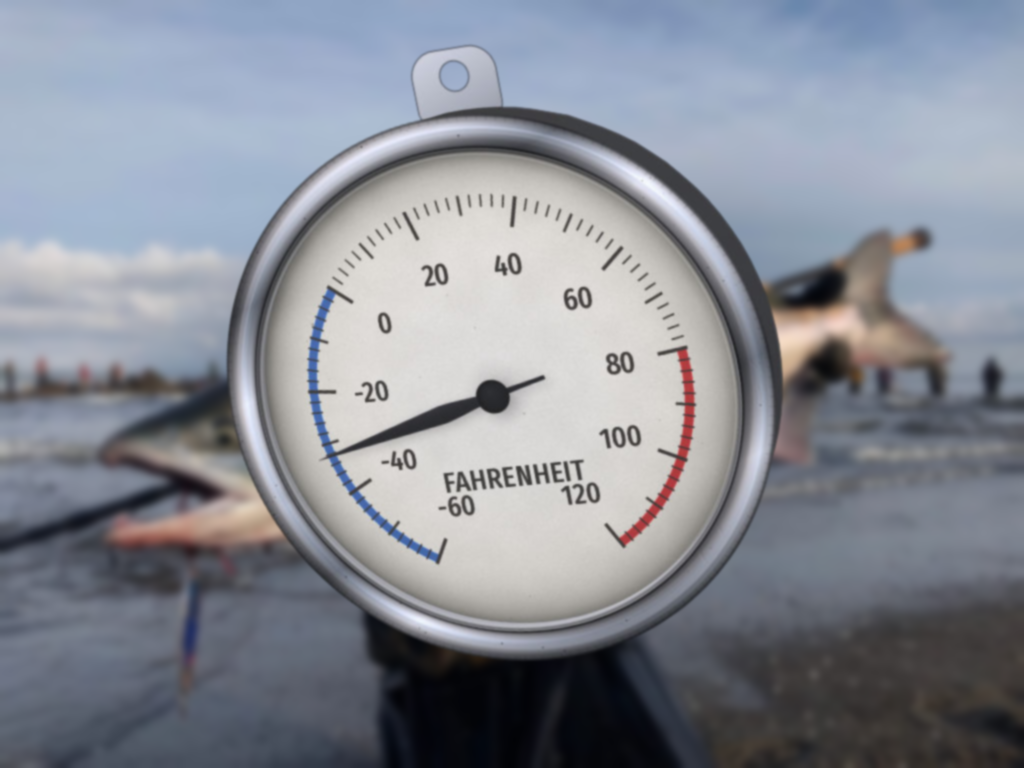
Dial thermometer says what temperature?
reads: -32 °F
